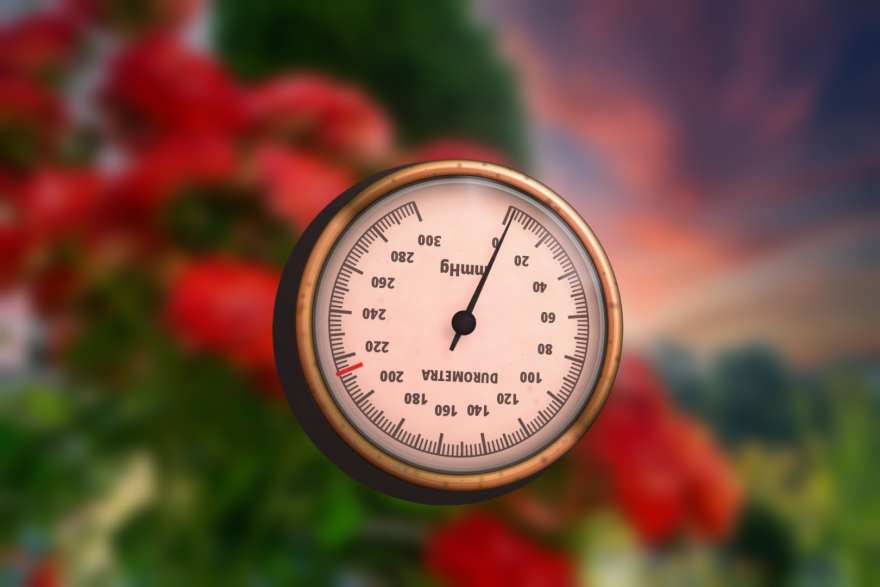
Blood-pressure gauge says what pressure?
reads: 2 mmHg
